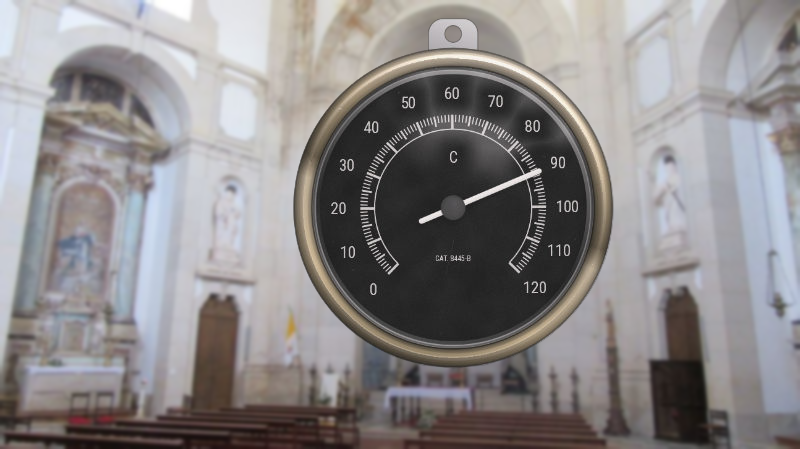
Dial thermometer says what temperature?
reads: 90 °C
